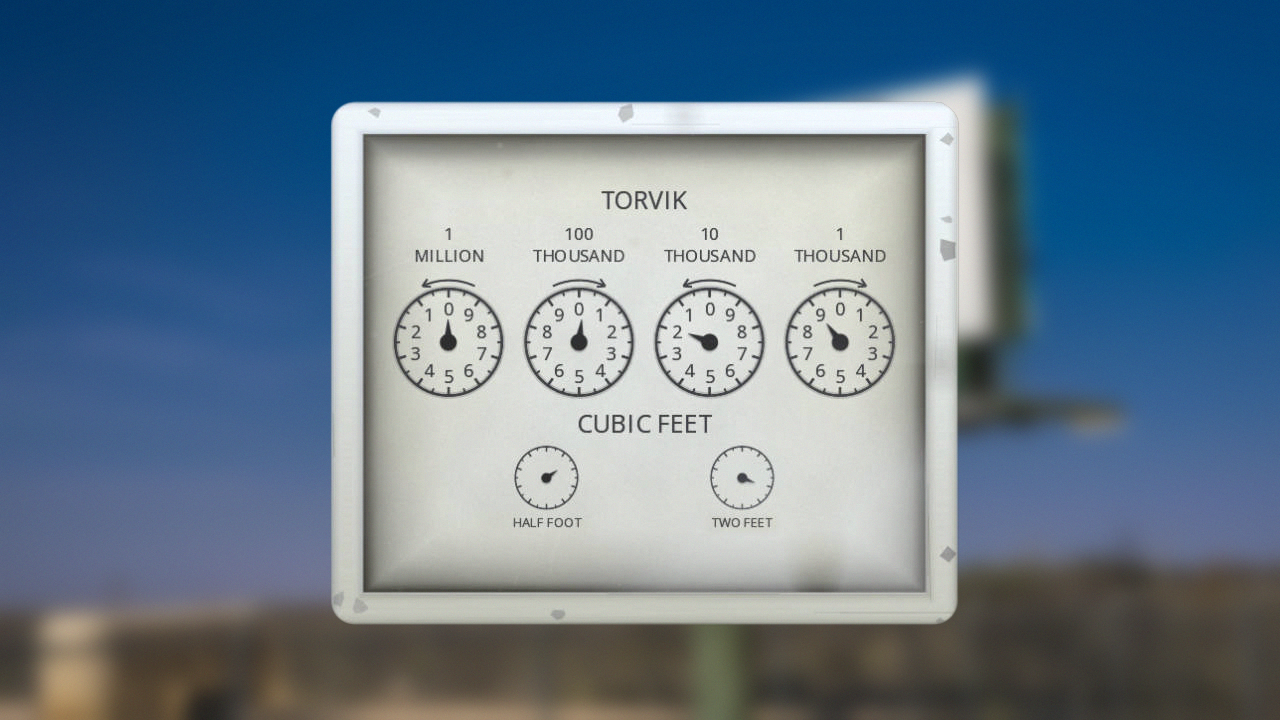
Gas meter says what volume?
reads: 1900 ft³
